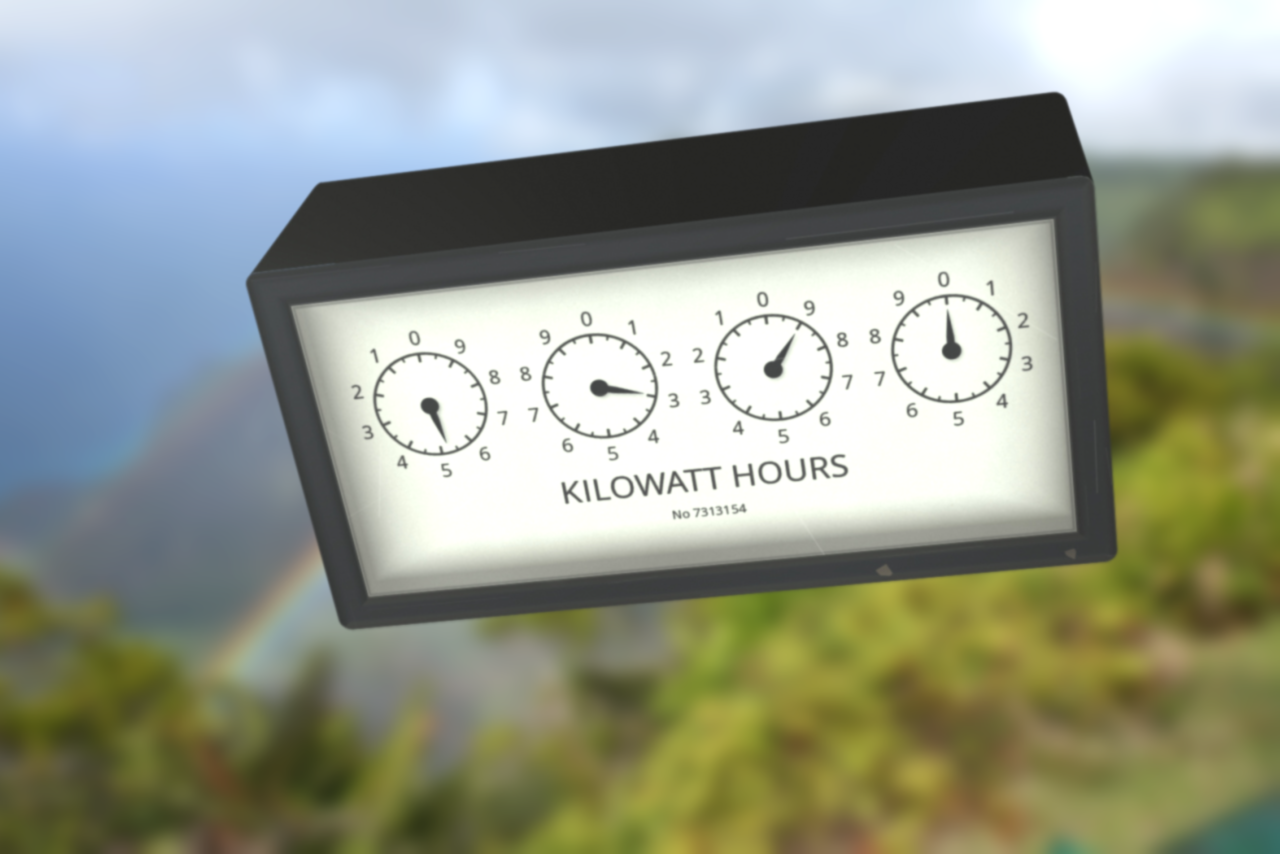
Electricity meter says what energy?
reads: 5290 kWh
